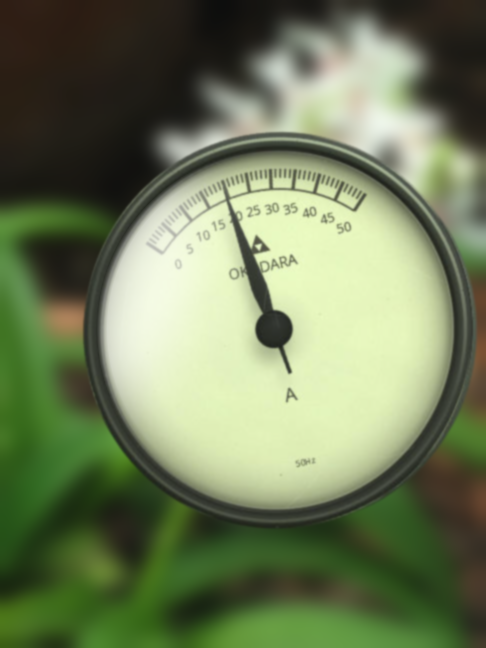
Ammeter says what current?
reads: 20 A
